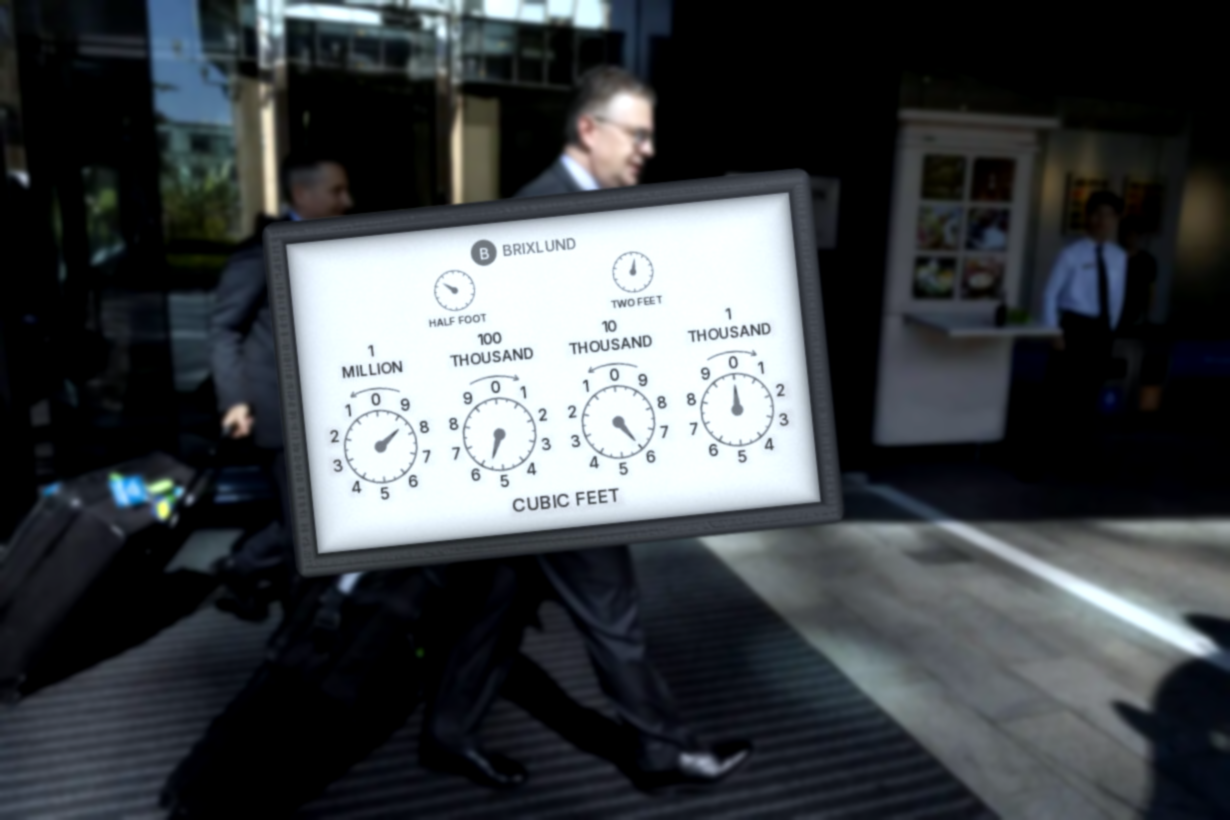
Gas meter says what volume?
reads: 856000 ft³
